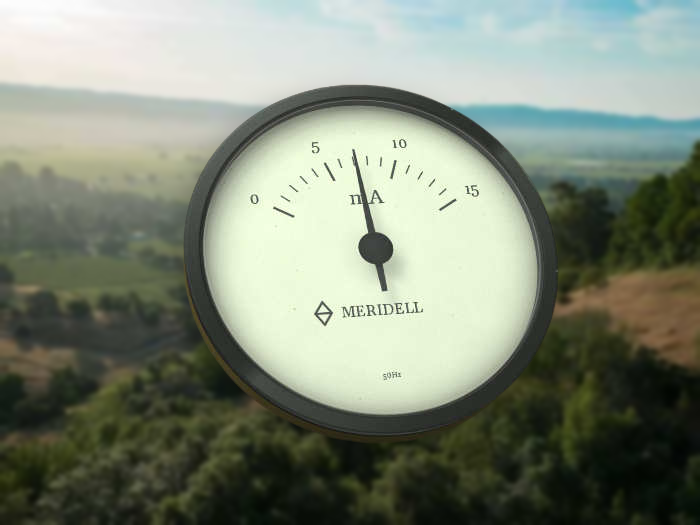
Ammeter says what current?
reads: 7 mA
